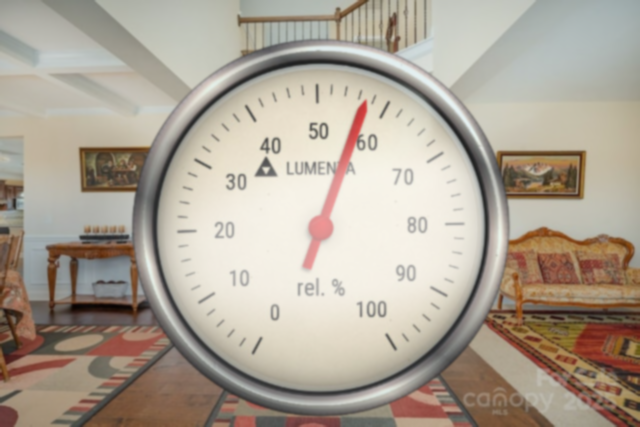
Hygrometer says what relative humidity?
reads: 57 %
